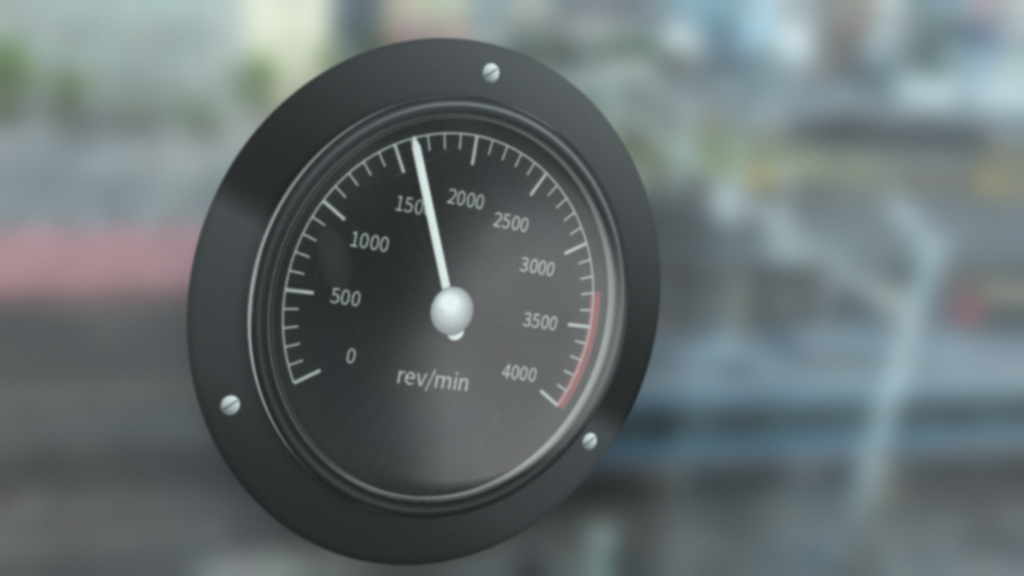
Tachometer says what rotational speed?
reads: 1600 rpm
